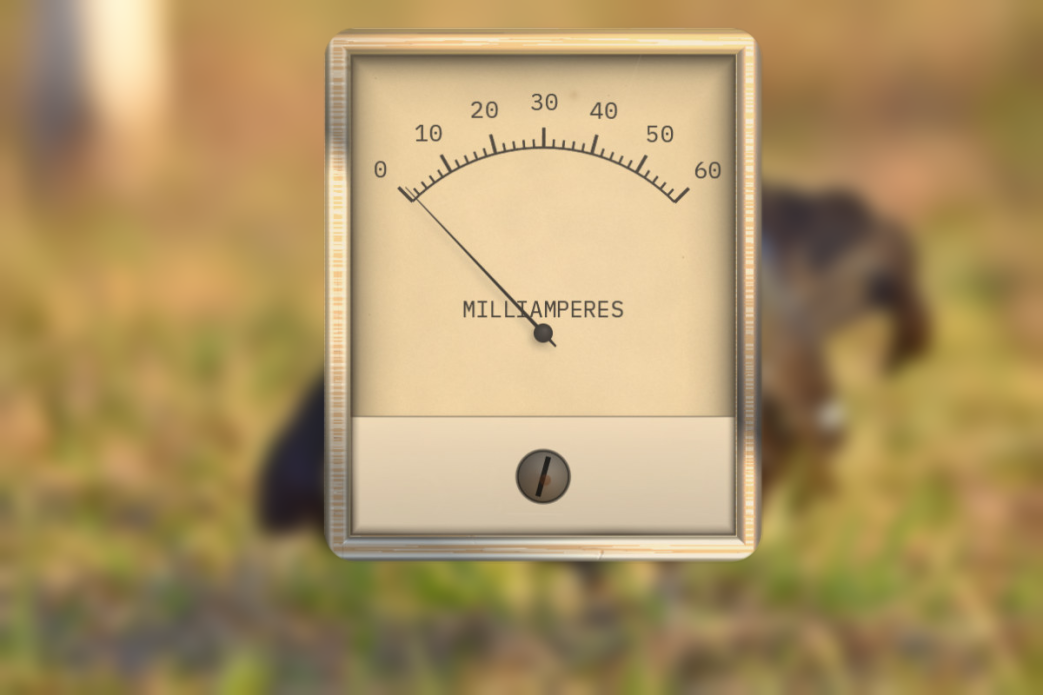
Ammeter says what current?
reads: 1 mA
